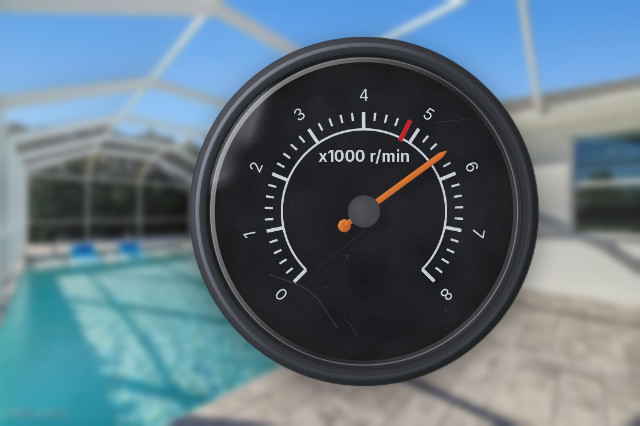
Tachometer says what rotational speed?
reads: 5600 rpm
